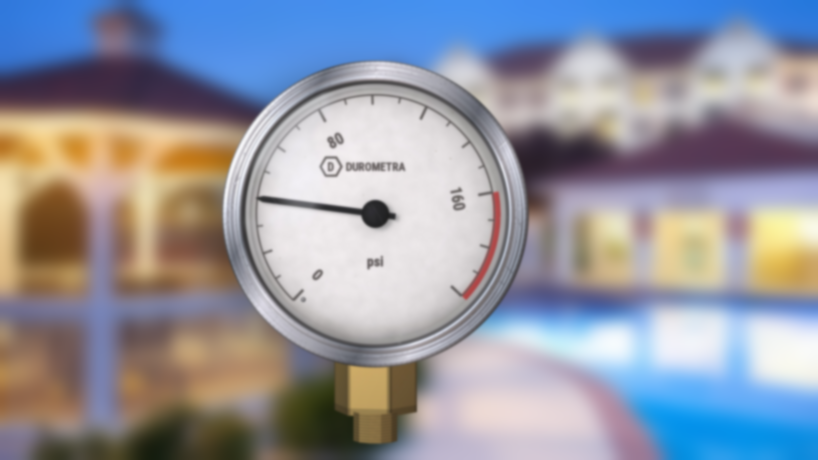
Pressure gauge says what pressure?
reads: 40 psi
